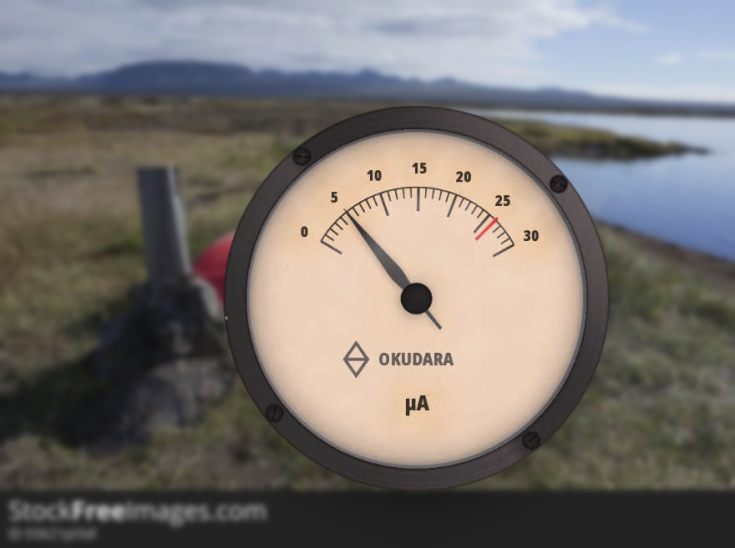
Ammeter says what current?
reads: 5 µA
